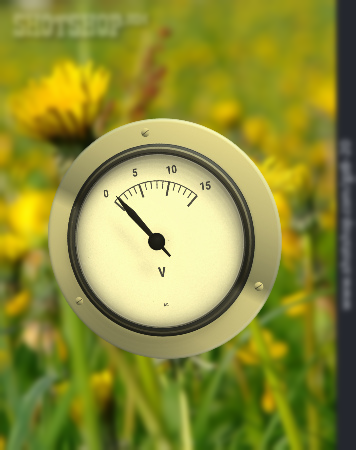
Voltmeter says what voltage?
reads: 1 V
